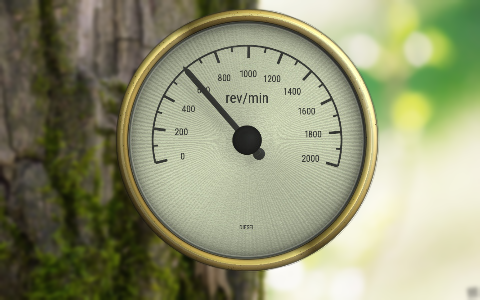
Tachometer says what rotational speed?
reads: 600 rpm
